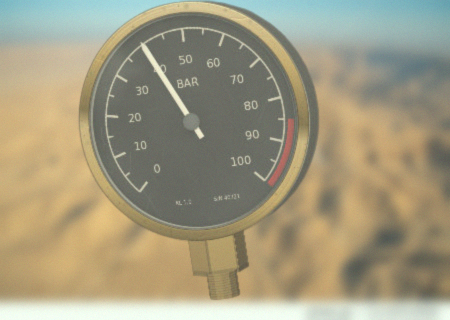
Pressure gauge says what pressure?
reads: 40 bar
